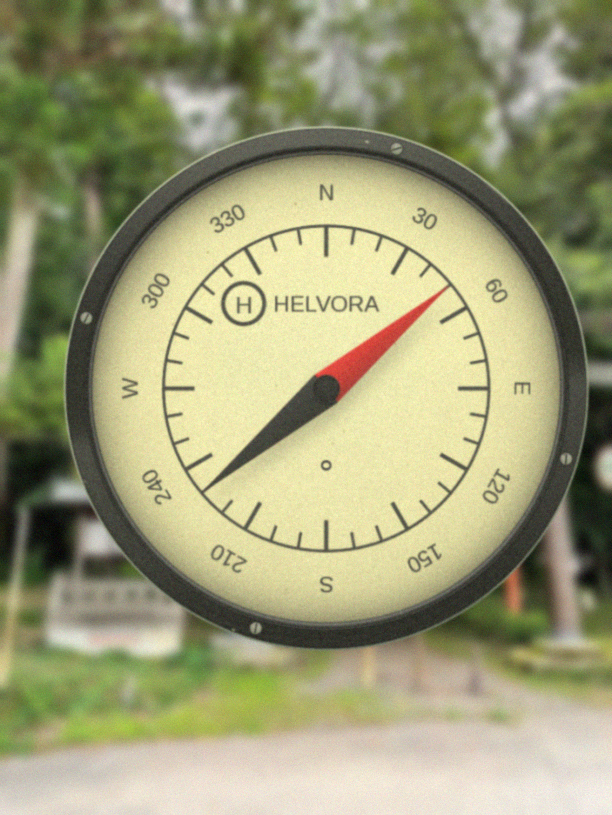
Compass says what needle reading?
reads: 50 °
